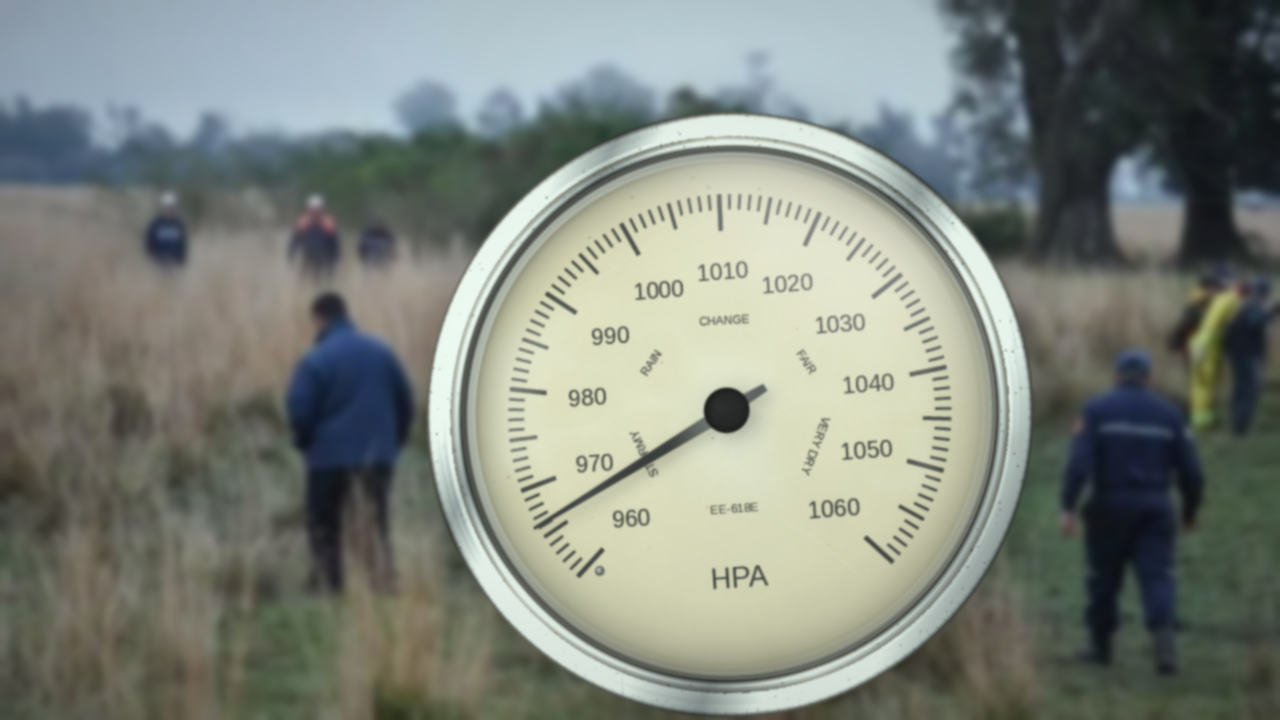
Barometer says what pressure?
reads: 966 hPa
